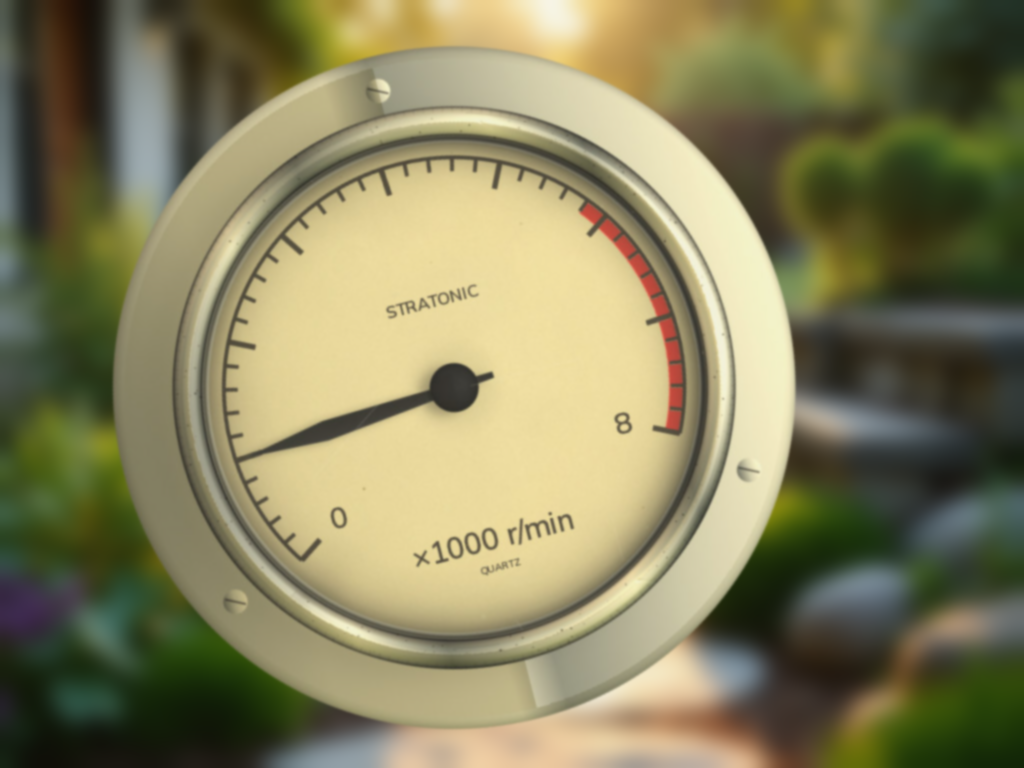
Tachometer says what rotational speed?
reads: 1000 rpm
